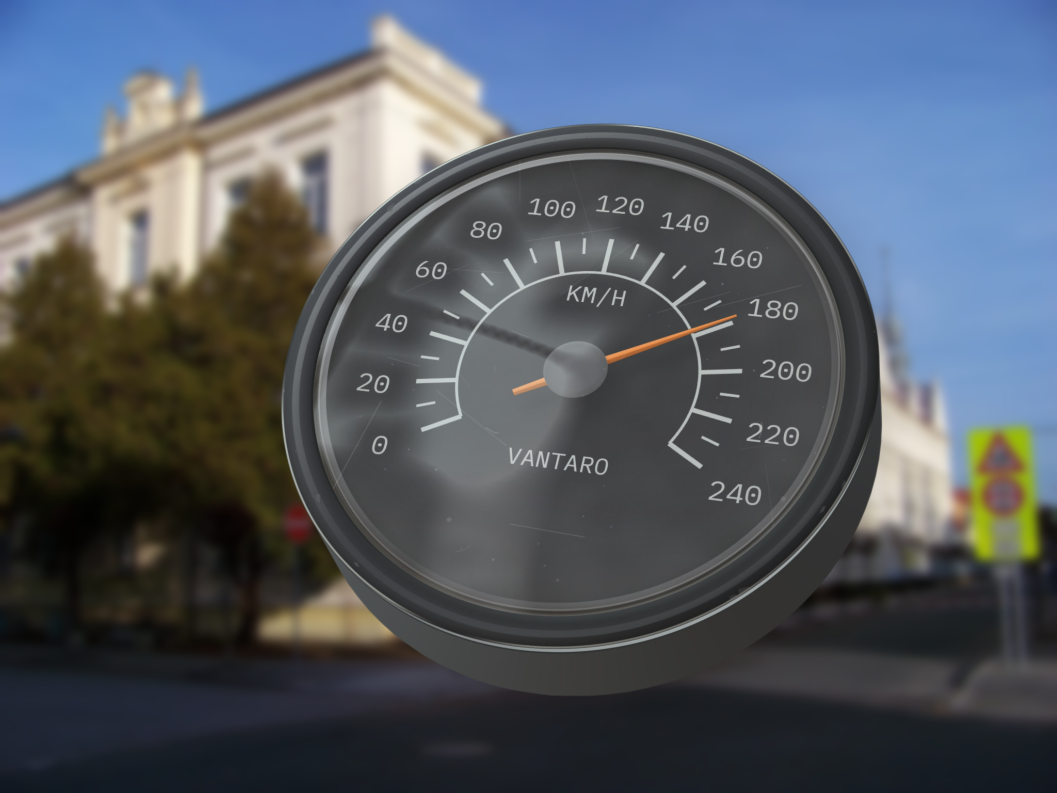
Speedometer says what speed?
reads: 180 km/h
